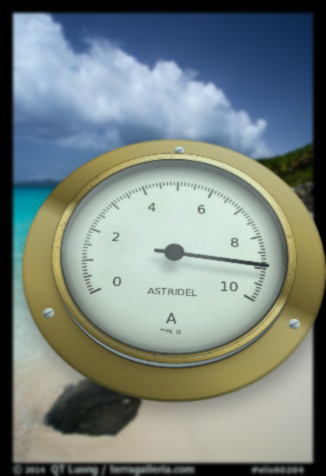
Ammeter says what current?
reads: 9 A
